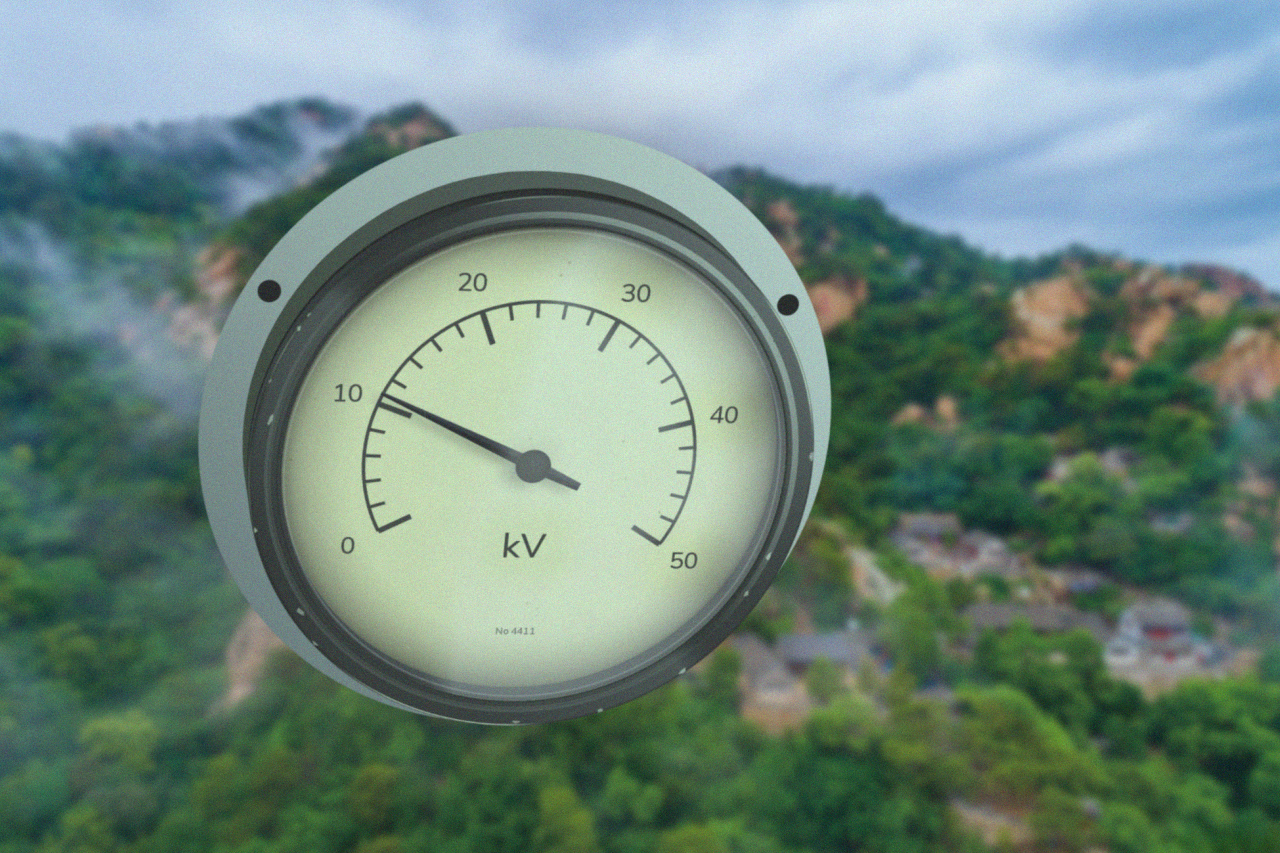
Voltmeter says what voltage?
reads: 11 kV
